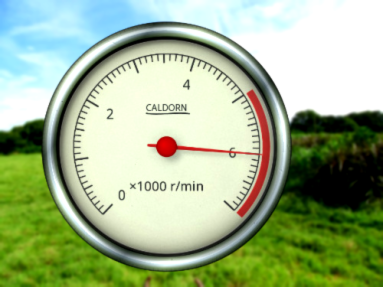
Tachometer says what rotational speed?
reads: 6000 rpm
